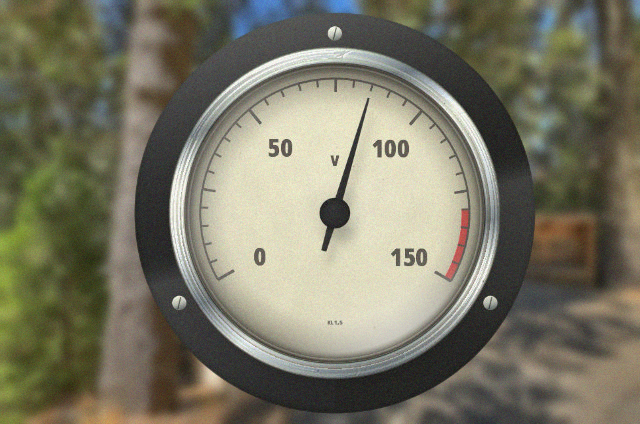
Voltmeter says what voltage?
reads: 85 V
